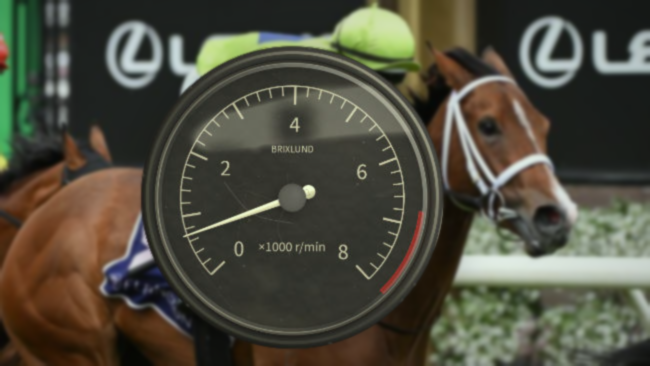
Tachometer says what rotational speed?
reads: 700 rpm
